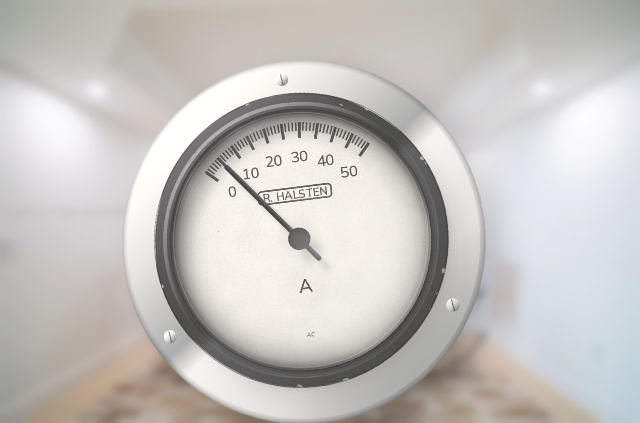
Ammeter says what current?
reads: 5 A
